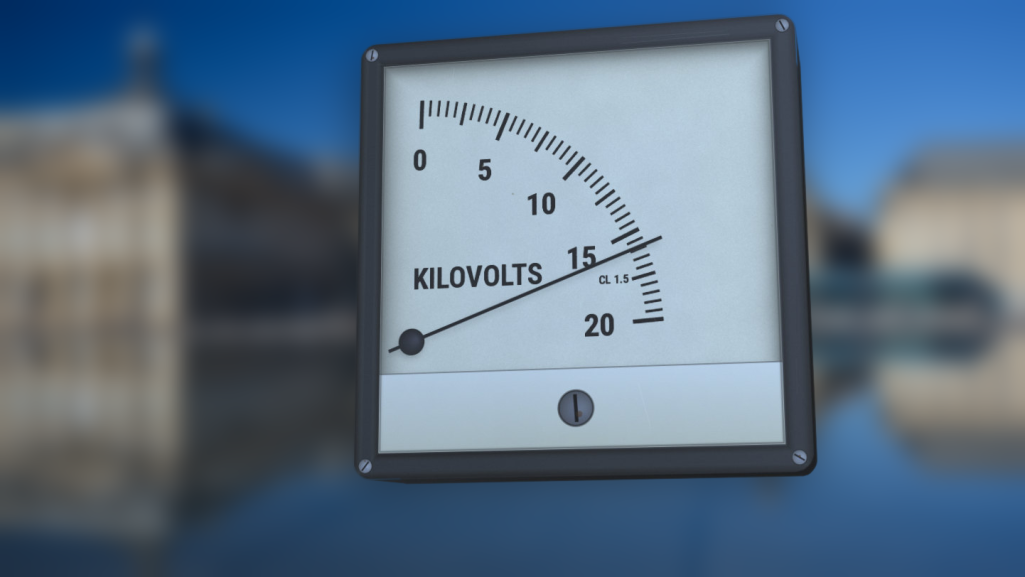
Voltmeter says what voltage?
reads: 16 kV
